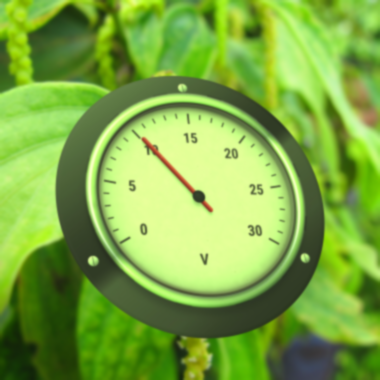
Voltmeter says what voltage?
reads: 10 V
